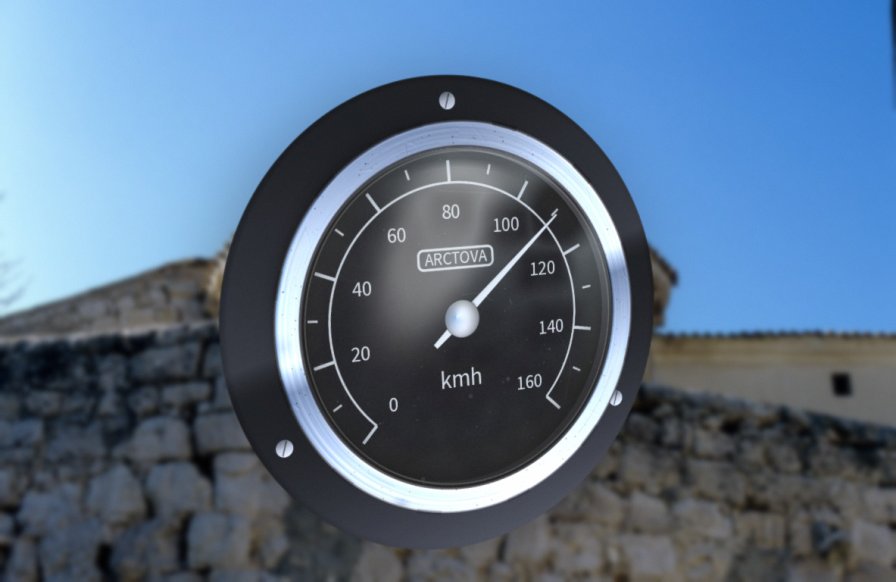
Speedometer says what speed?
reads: 110 km/h
